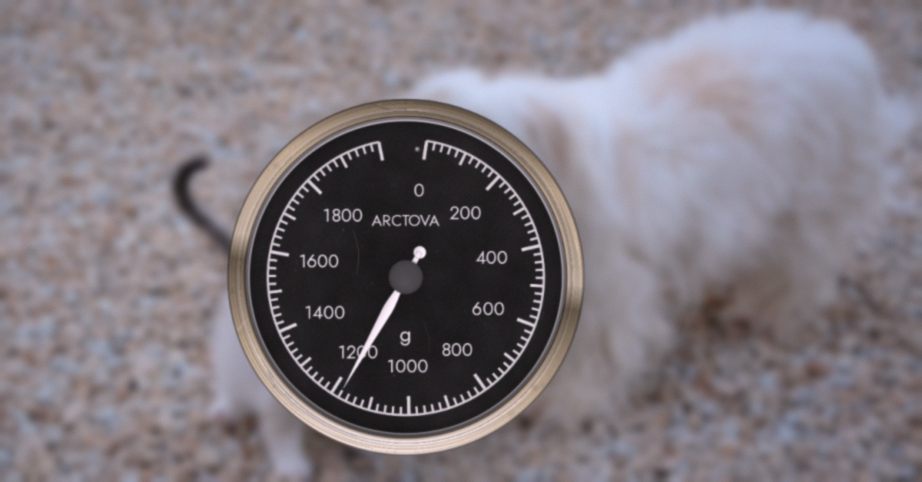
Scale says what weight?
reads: 1180 g
